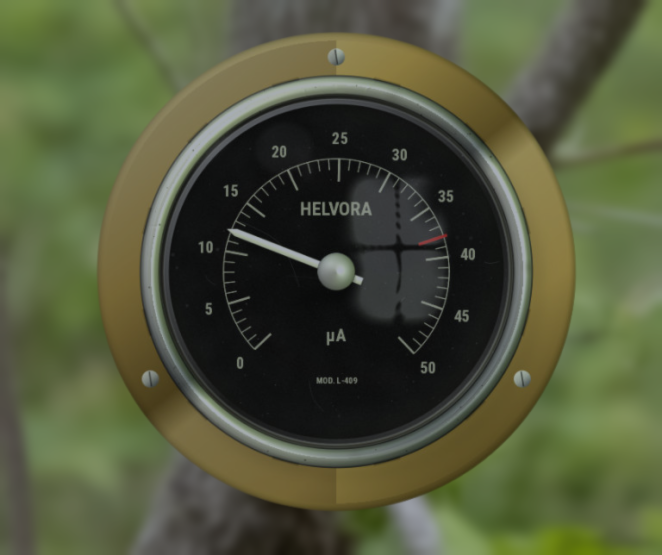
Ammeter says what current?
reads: 12 µA
